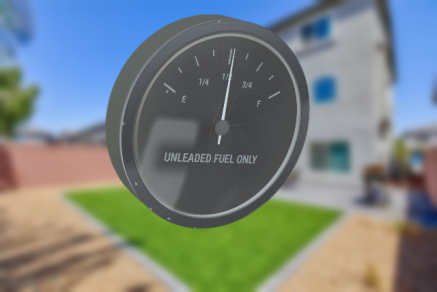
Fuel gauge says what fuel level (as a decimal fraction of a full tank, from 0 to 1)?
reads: 0.5
